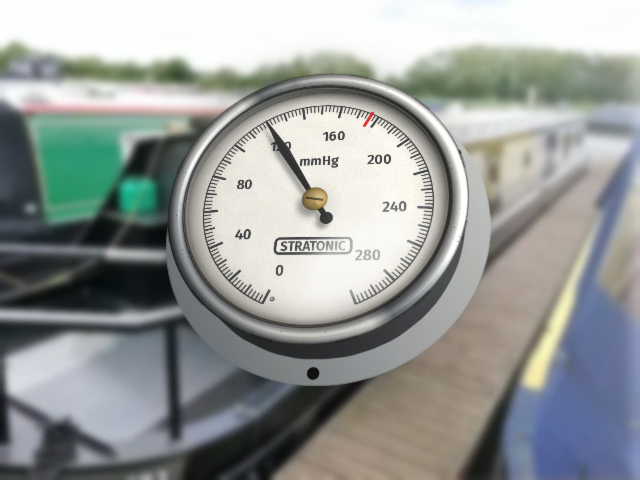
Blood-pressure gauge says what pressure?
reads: 120 mmHg
